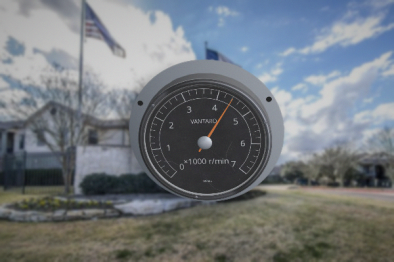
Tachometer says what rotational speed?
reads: 4400 rpm
